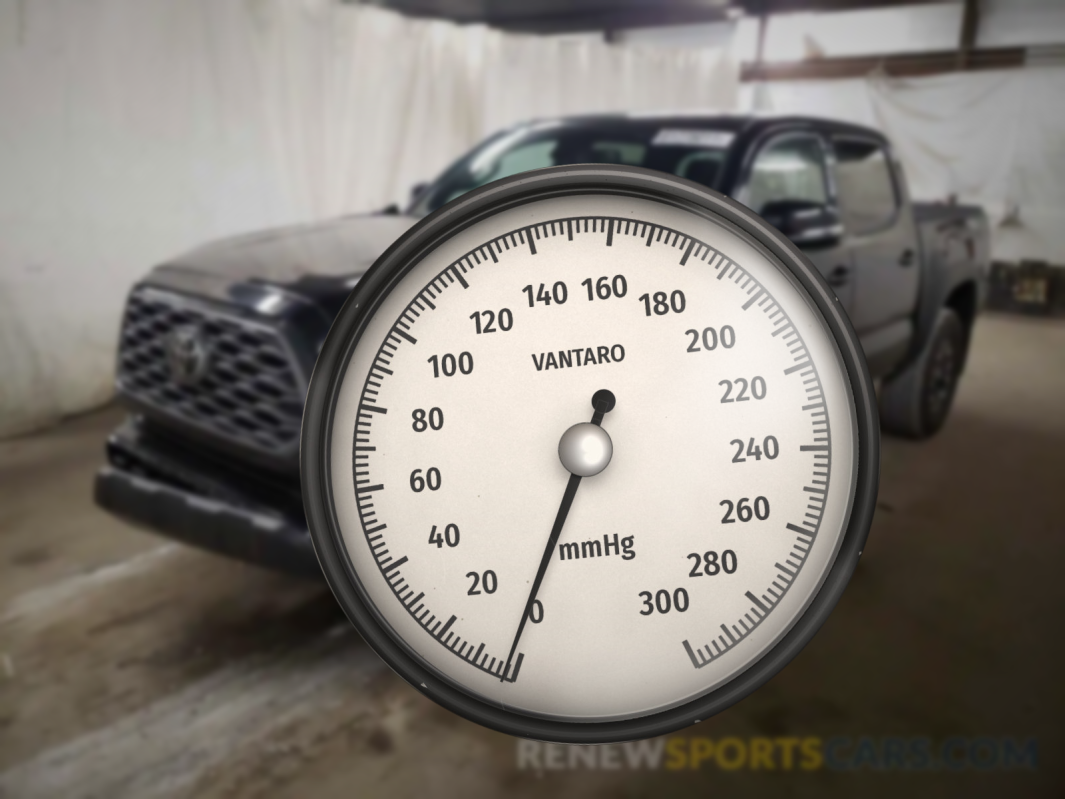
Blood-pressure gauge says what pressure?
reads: 2 mmHg
